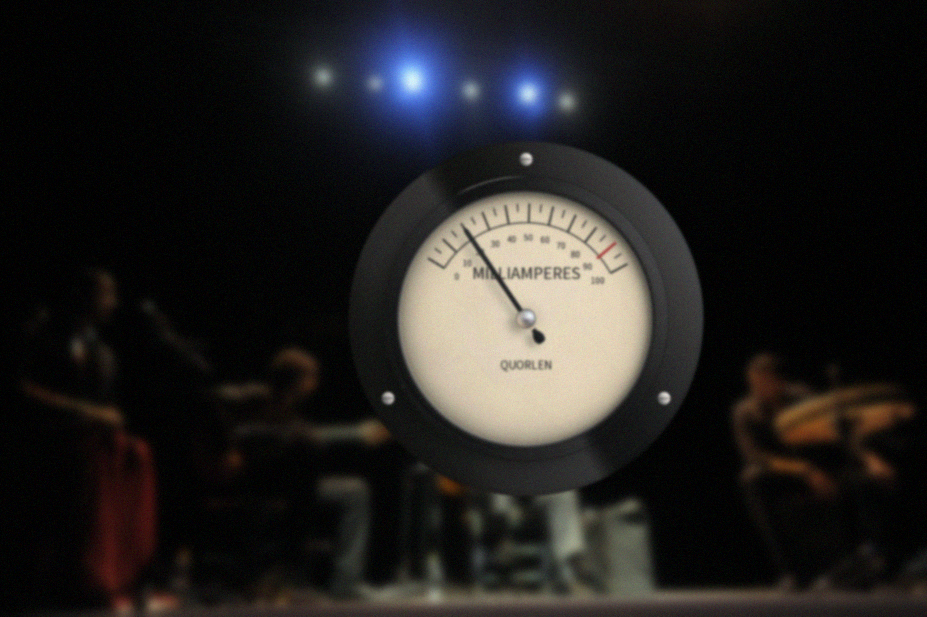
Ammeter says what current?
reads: 20 mA
